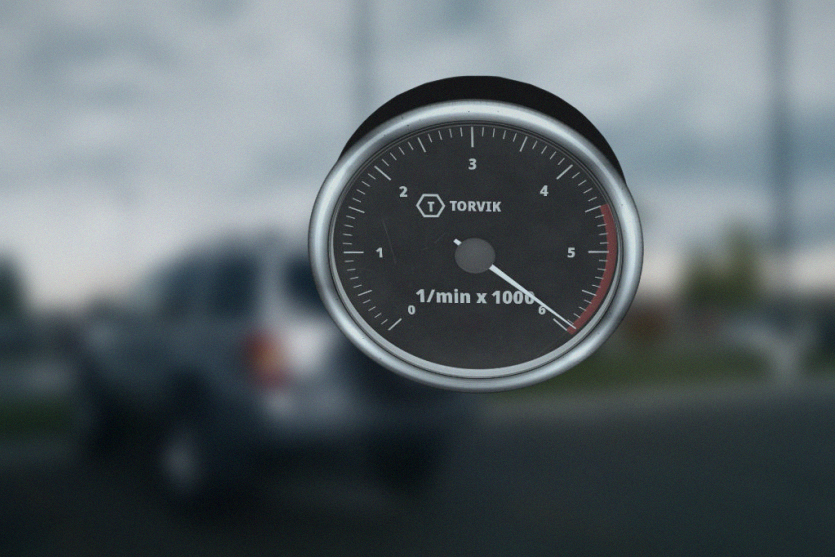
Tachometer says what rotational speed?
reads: 5900 rpm
